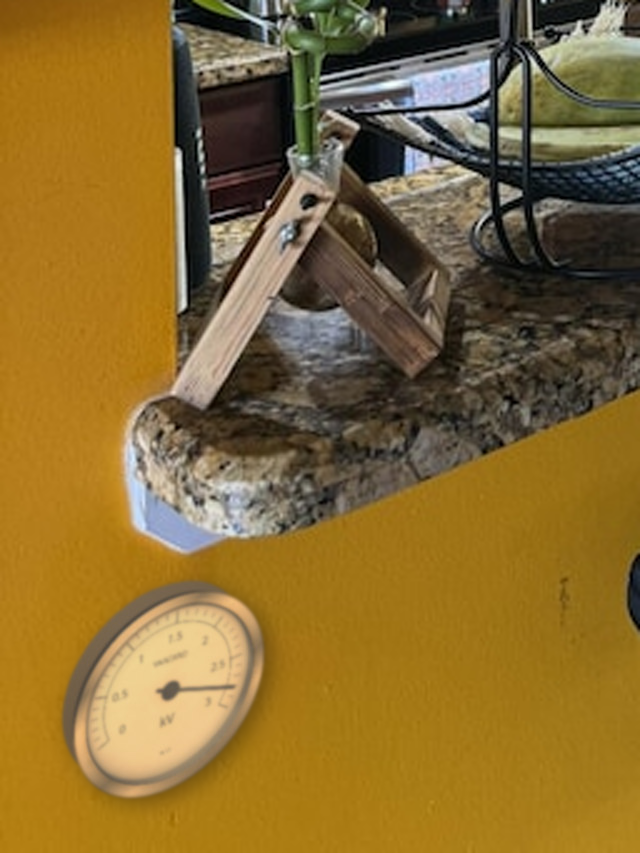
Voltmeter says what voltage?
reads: 2.8 kV
